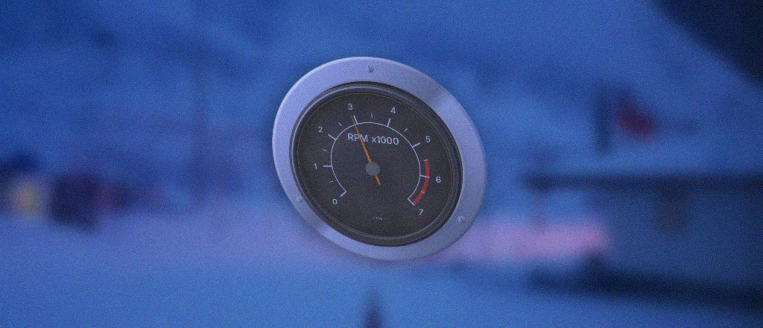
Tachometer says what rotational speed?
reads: 3000 rpm
